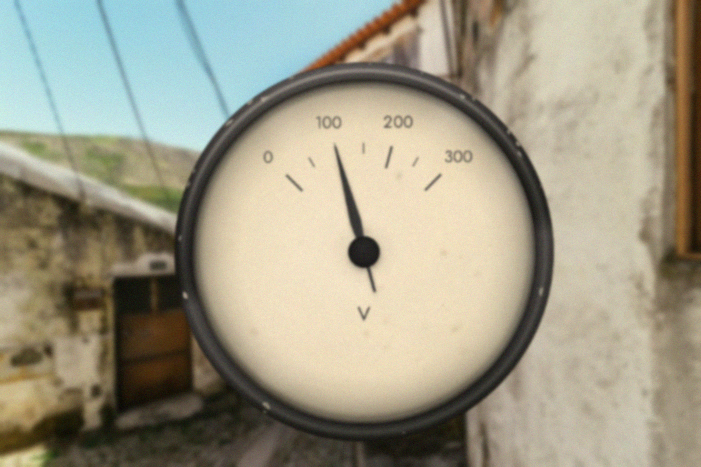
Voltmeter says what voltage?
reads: 100 V
